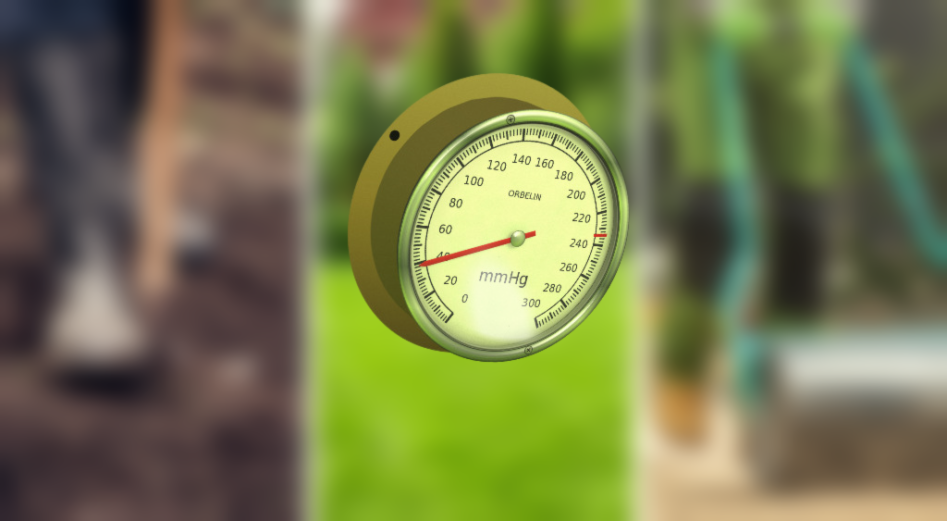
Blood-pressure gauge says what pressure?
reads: 40 mmHg
